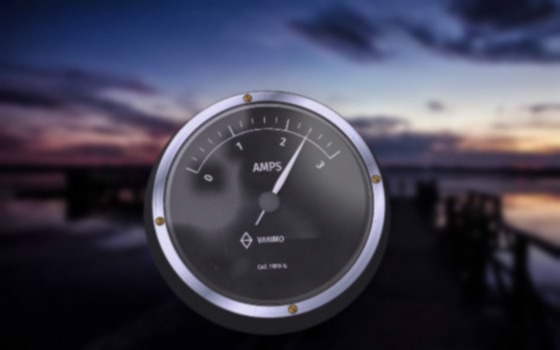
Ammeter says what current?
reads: 2.4 A
